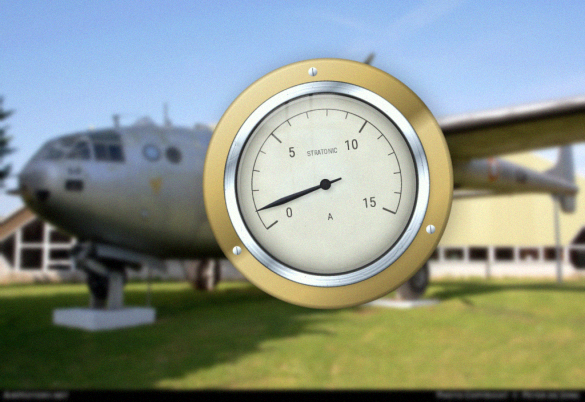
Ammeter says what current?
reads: 1 A
